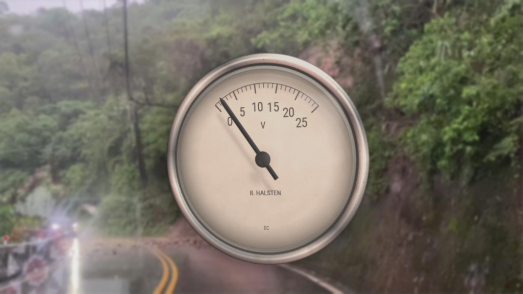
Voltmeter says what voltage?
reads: 2 V
